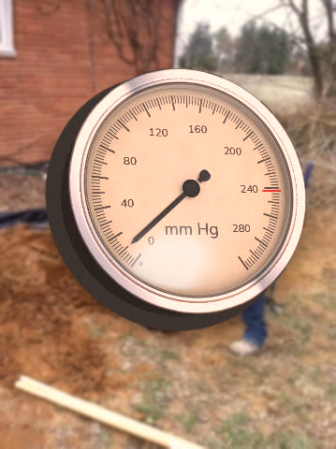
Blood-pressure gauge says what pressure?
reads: 10 mmHg
